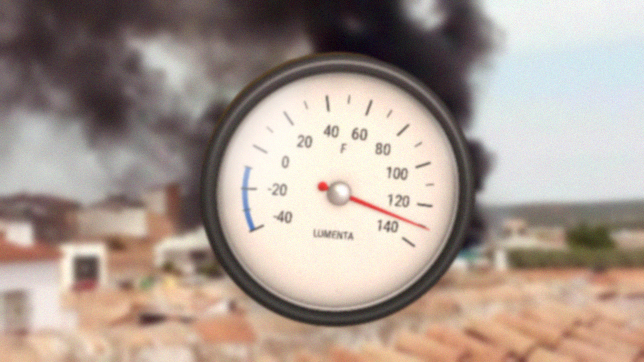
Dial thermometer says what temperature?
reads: 130 °F
